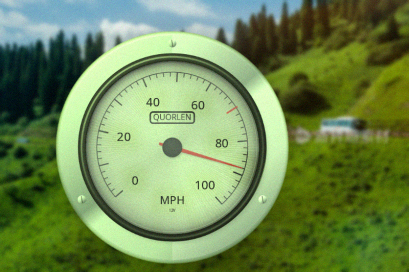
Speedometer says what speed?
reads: 88 mph
